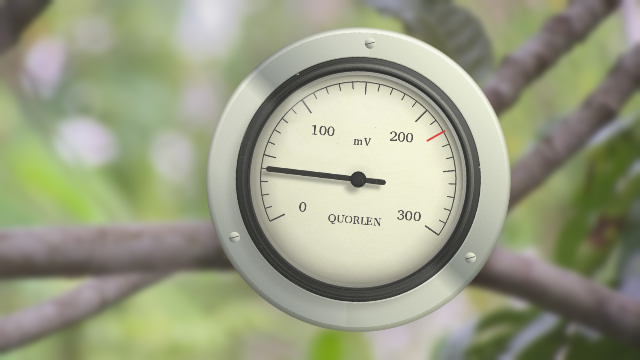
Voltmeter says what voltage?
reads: 40 mV
